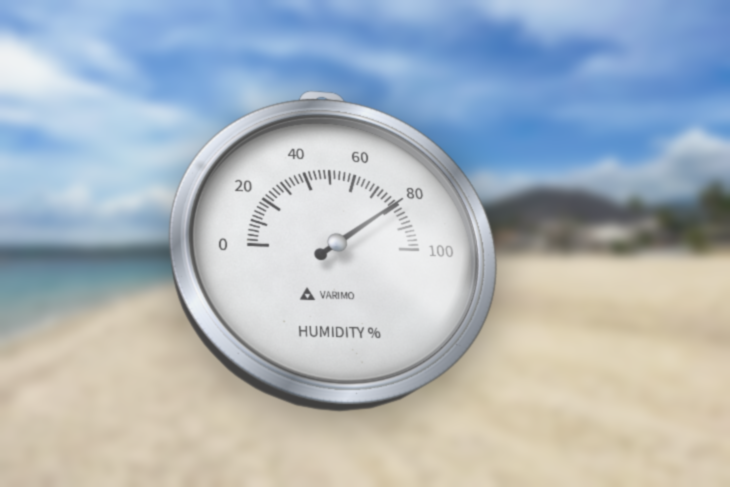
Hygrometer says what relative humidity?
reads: 80 %
